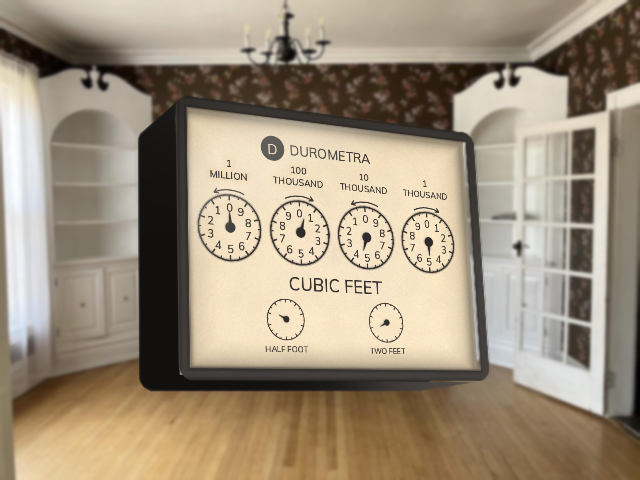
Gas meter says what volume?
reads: 4500 ft³
